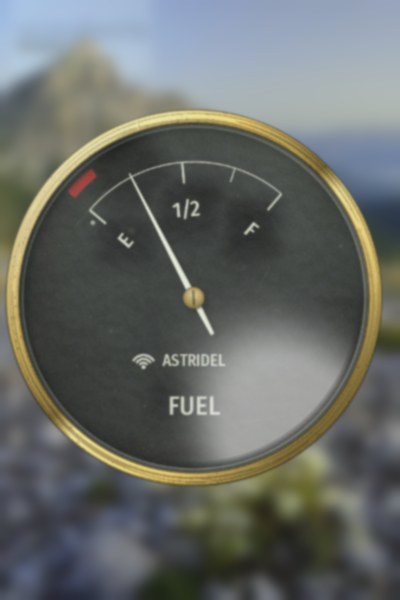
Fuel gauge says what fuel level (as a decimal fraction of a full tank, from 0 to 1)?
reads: 0.25
